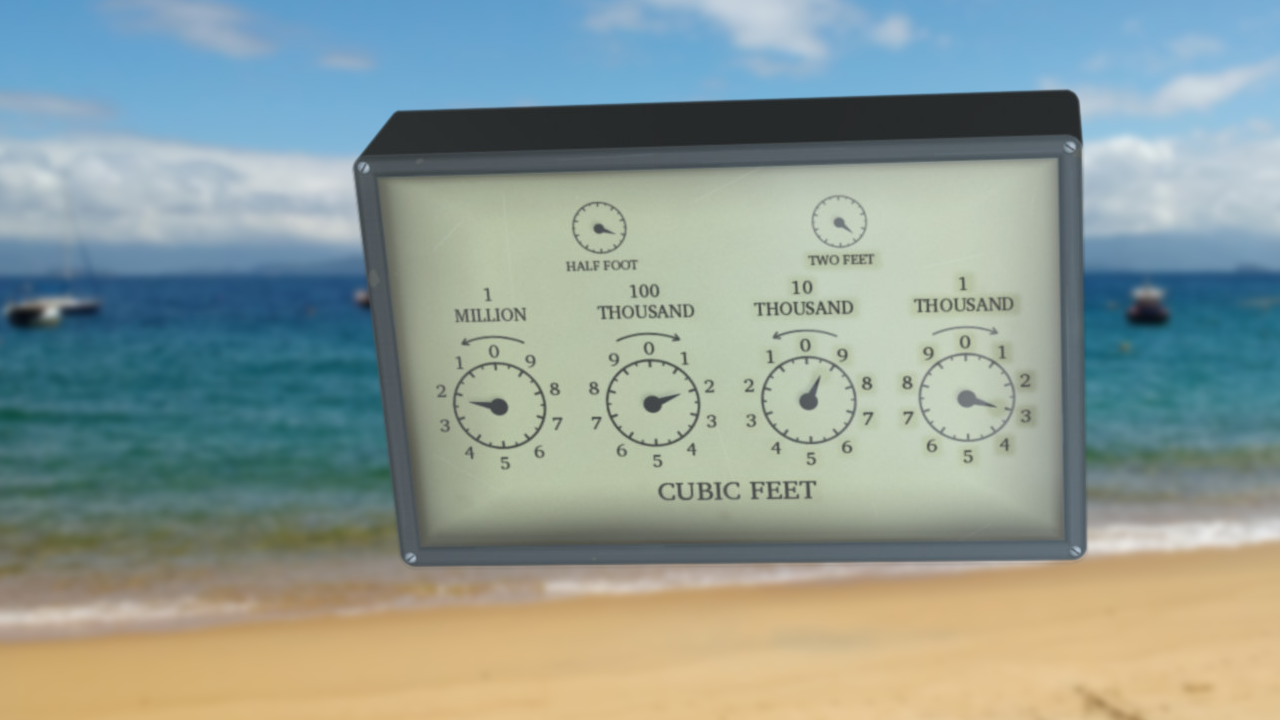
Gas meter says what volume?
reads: 219300 ft³
